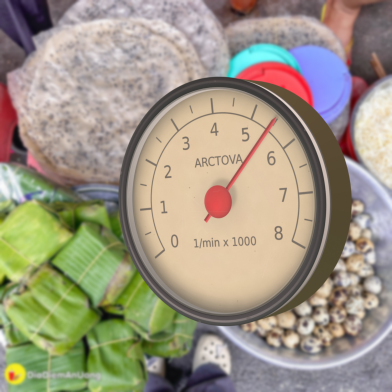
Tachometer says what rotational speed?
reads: 5500 rpm
